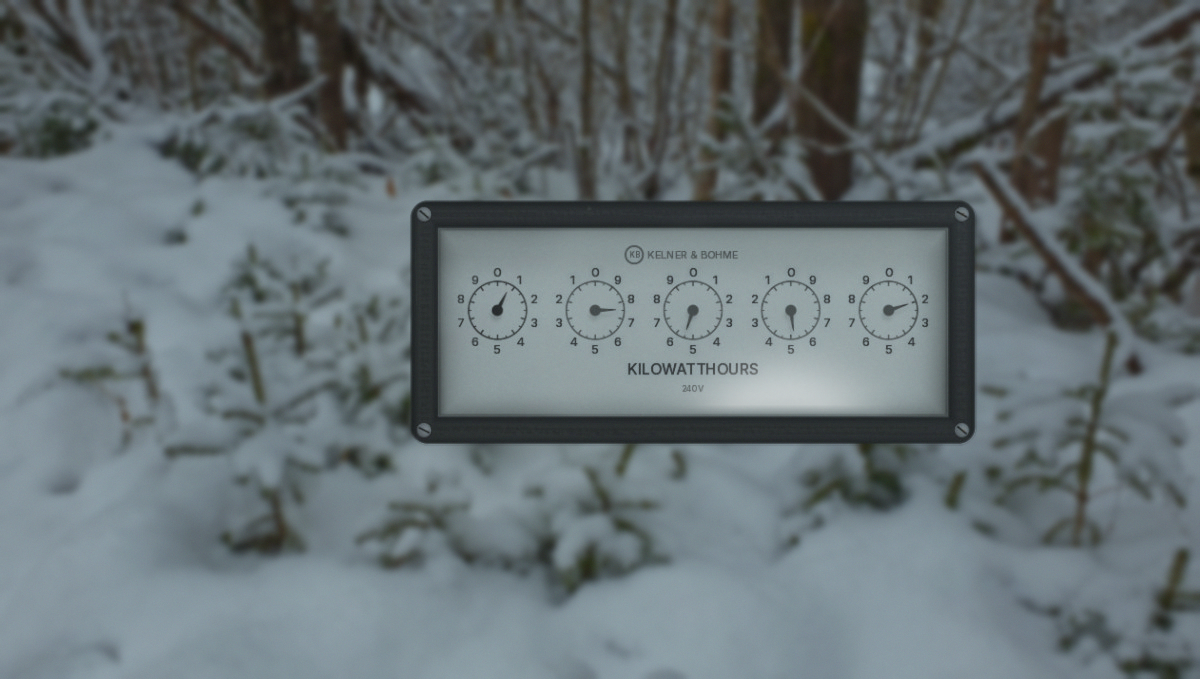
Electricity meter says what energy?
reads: 7552 kWh
